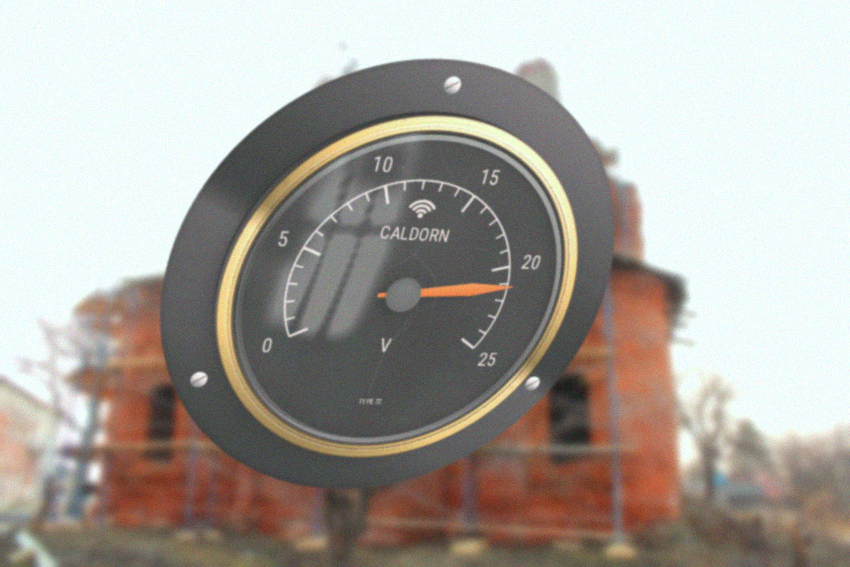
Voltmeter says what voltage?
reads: 21 V
